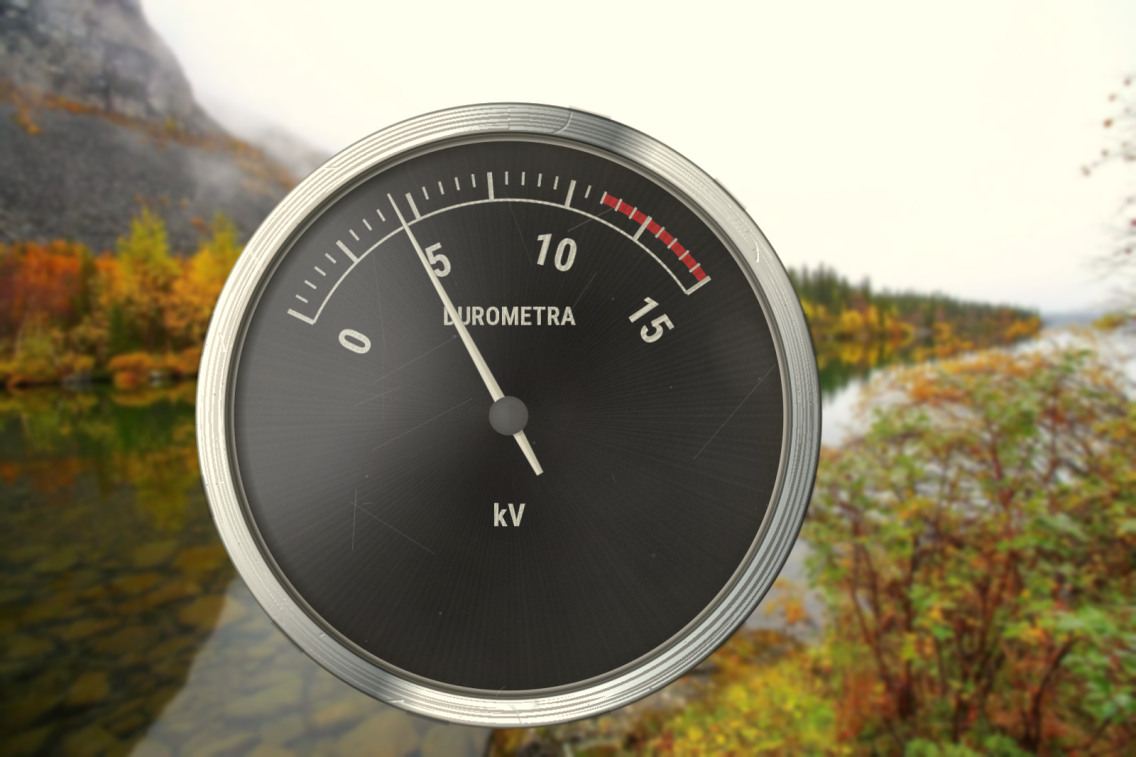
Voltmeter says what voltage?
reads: 4.5 kV
